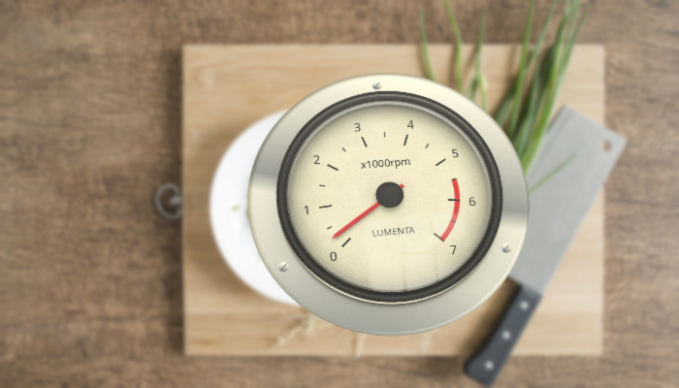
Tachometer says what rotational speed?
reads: 250 rpm
